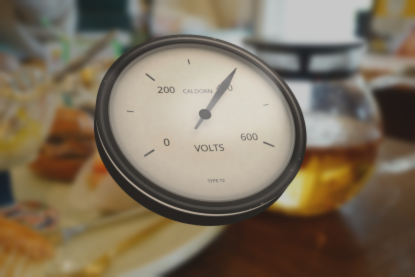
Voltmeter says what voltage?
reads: 400 V
